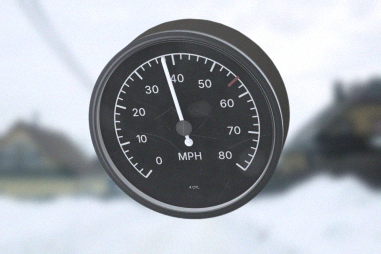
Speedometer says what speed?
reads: 38 mph
